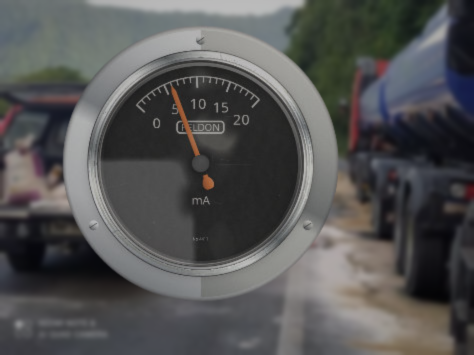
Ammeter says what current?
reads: 6 mA
